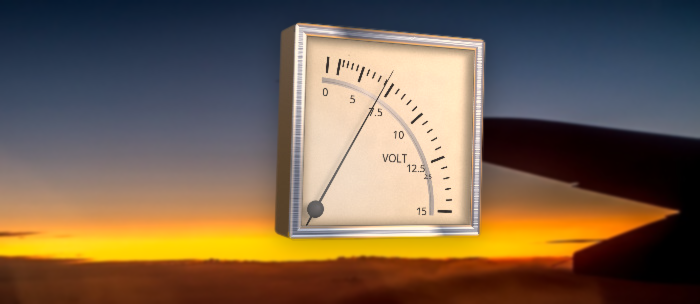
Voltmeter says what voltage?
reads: 7 V
